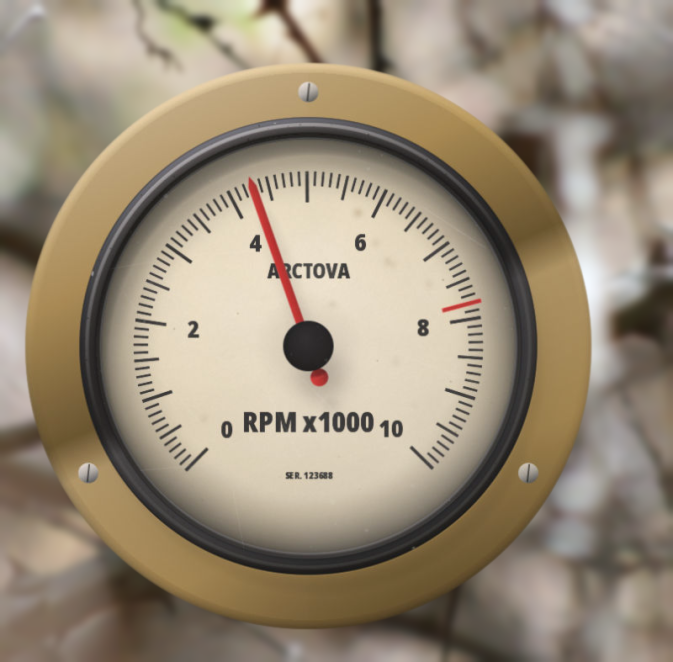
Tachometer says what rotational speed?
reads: 4300 rpm
